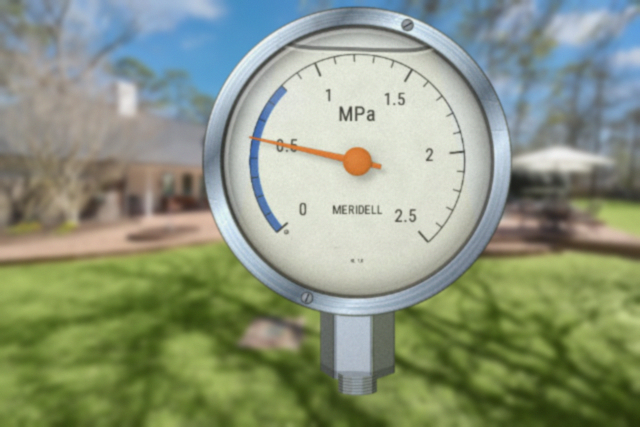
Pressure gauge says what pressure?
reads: 0.5 MPa
